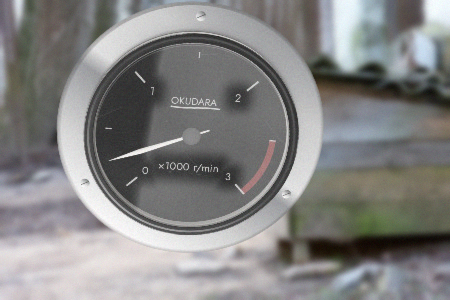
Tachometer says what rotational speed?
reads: 250 rpm
